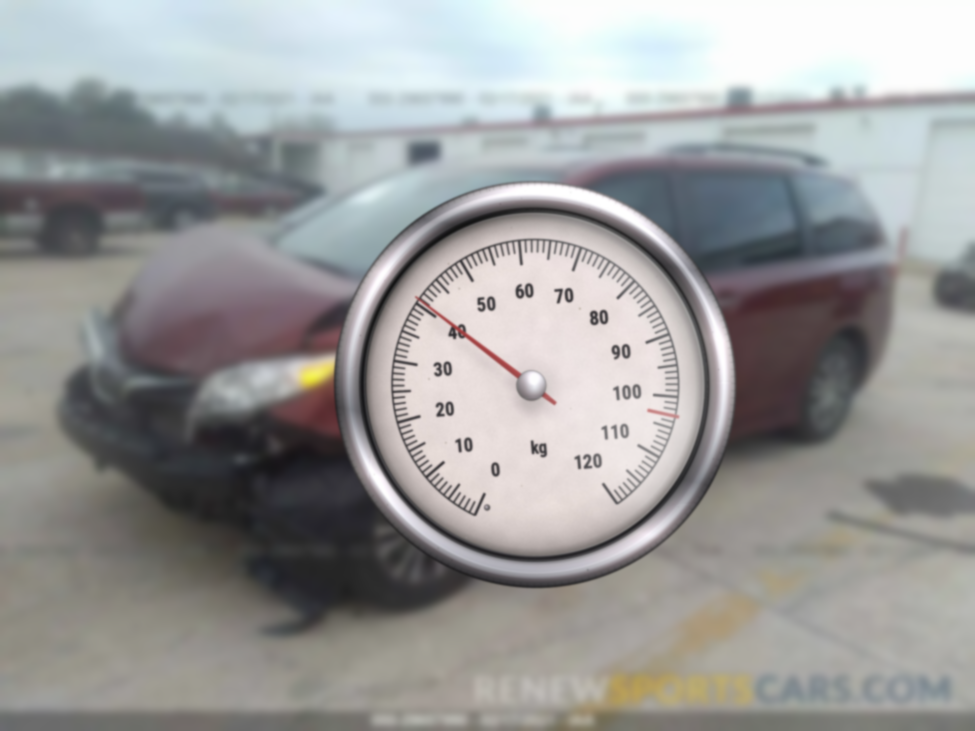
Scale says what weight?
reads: 41 kg
